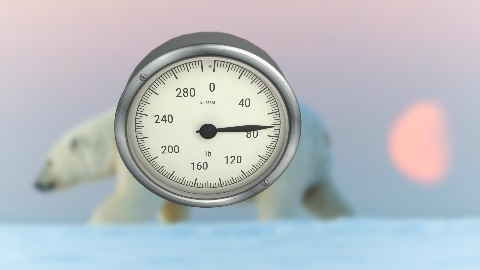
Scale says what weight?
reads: 70 lb
